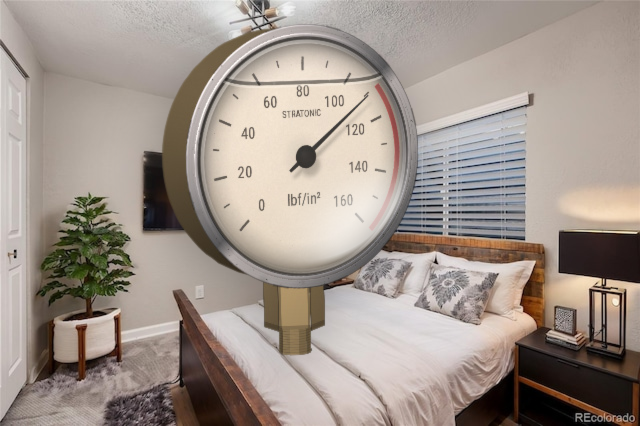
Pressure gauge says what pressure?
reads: 110 psi
